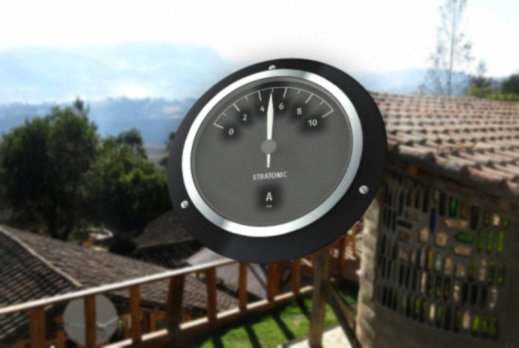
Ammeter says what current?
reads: 5 A
